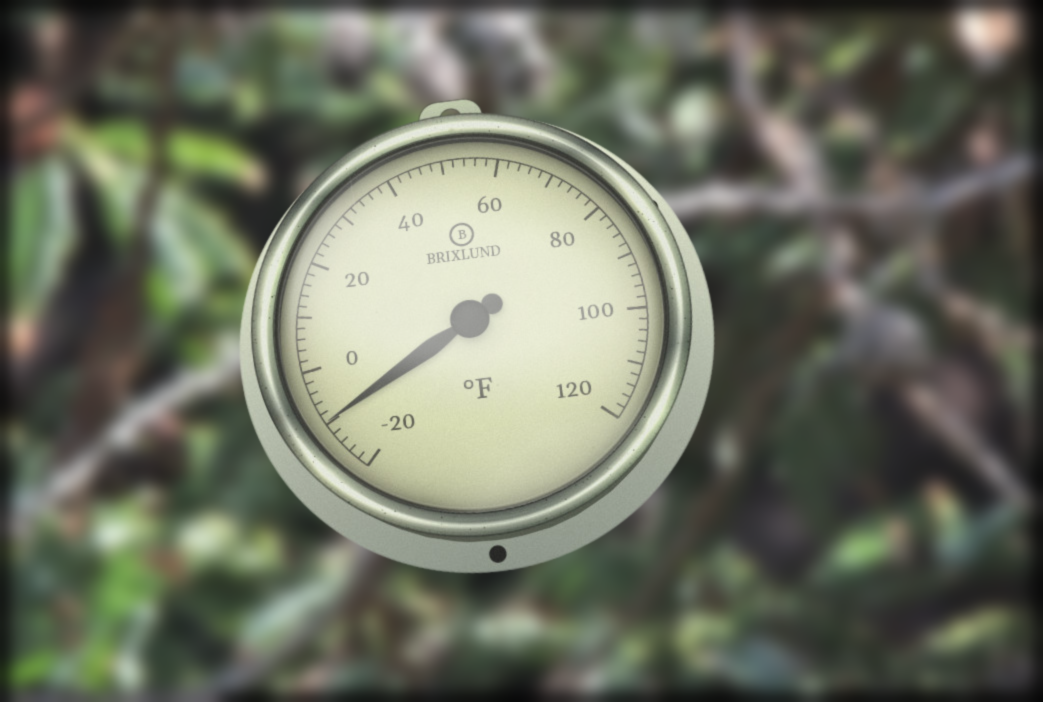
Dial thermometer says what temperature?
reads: -10 °F
